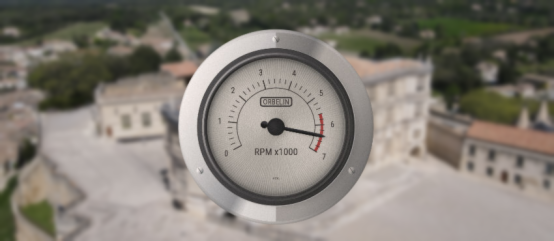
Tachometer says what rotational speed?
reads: 6400 rpm
